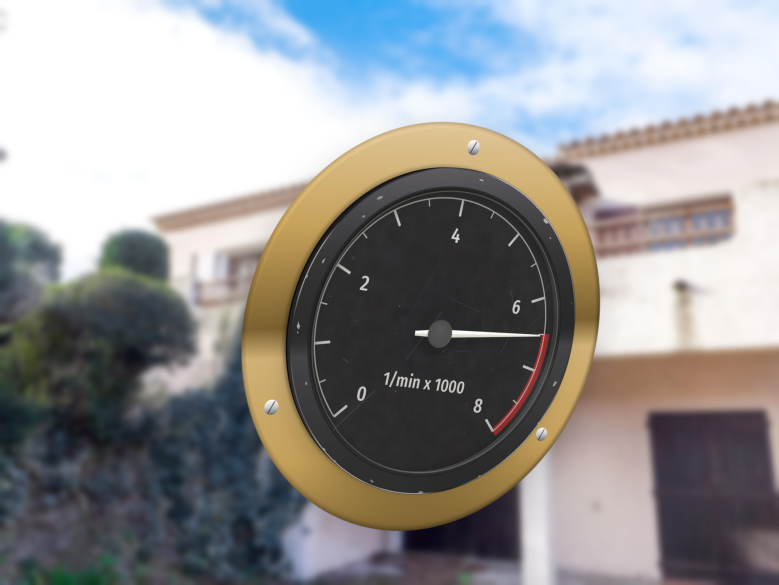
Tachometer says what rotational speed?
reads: 6500 rpm
